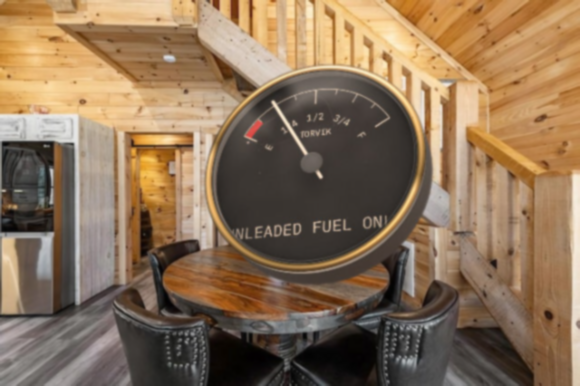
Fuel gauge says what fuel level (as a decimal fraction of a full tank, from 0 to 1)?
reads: 0.25
